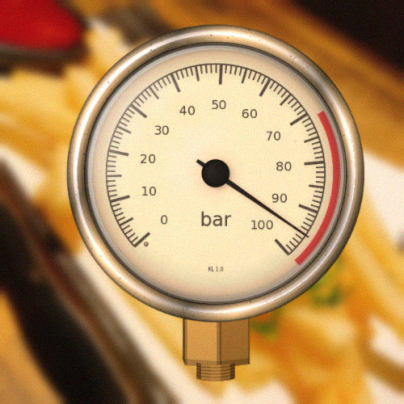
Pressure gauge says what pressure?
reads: 95 bar
